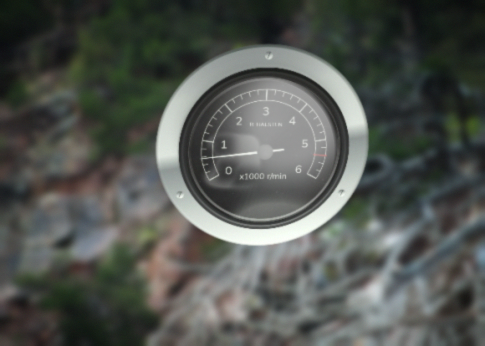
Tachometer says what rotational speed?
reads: 600 rpm
